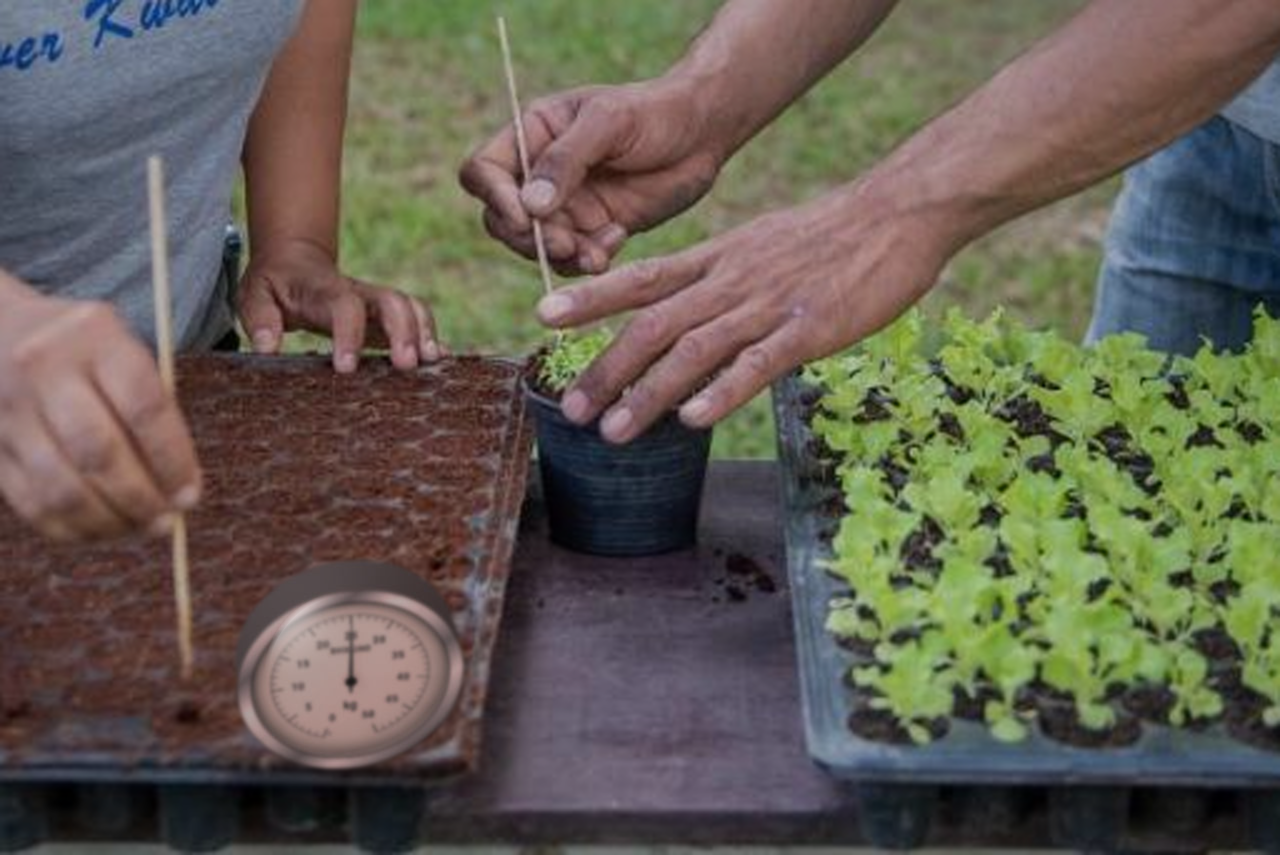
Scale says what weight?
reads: 25 kg
